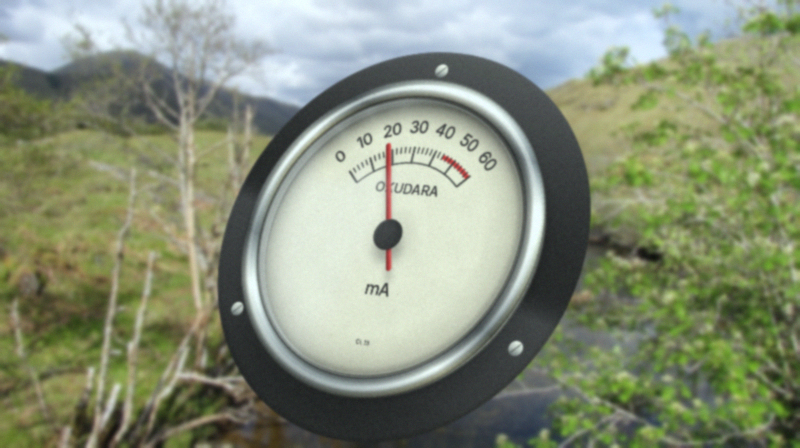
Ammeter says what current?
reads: 20 mA
